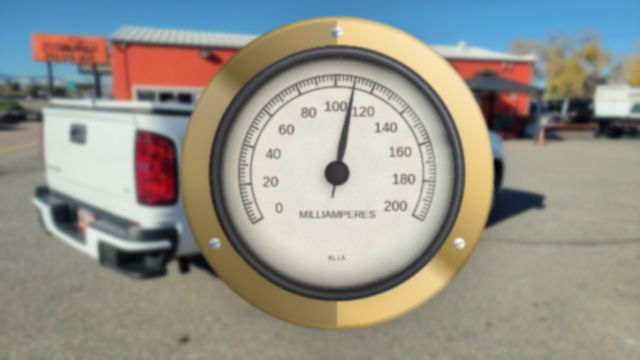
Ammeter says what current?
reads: 110 mA
